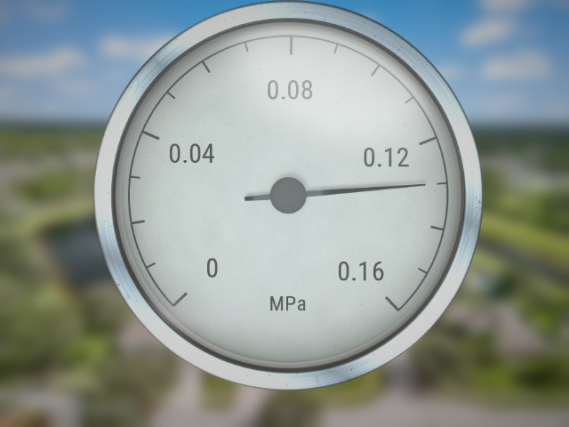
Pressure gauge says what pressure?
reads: 0.13 MPa
